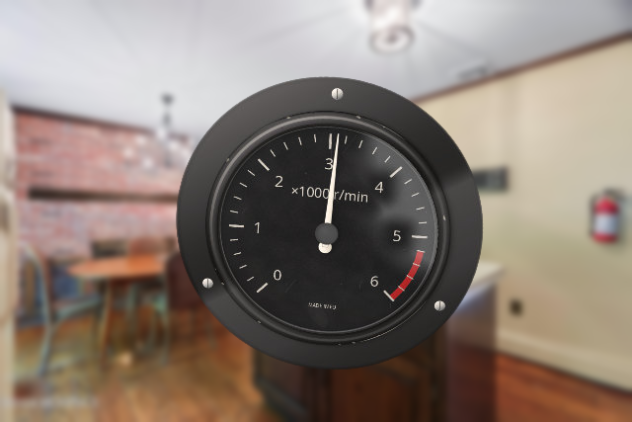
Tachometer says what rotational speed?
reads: 3100 rpm
